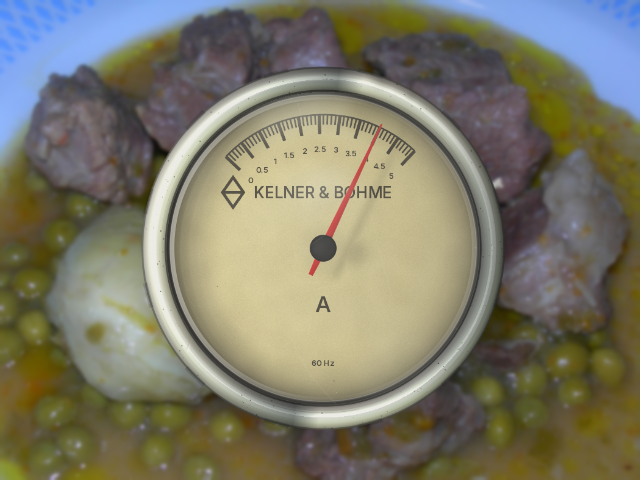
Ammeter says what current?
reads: 4 A
